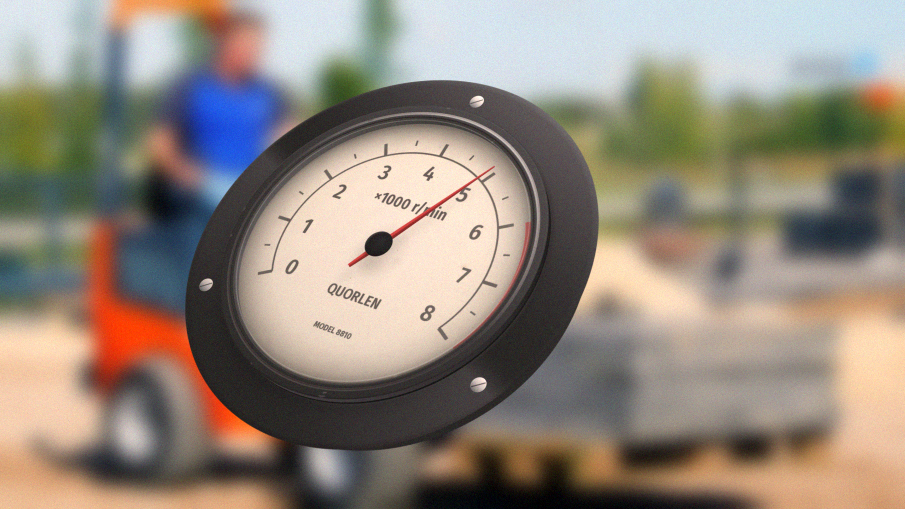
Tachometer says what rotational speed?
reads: 5000 rpm
